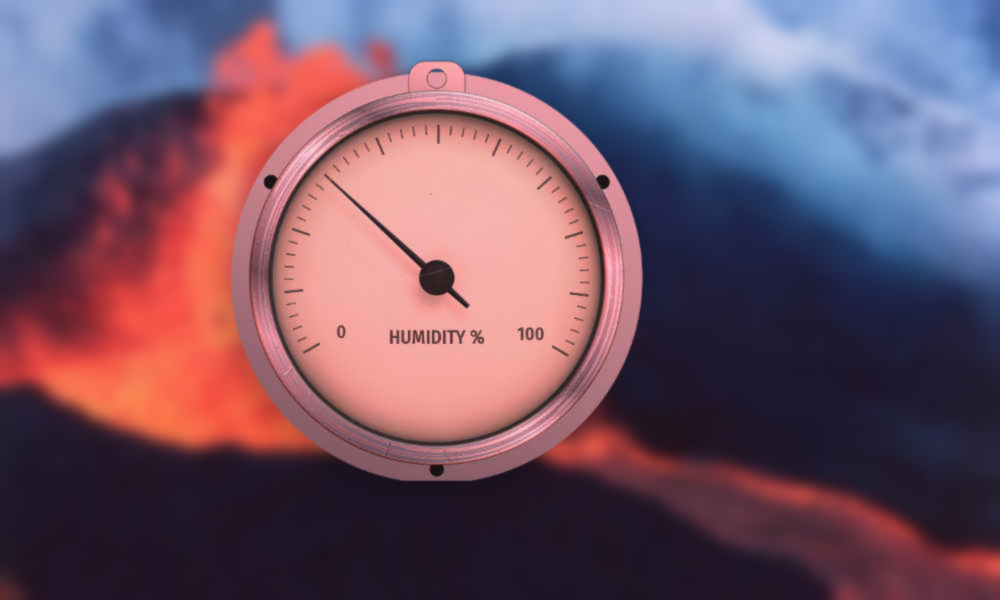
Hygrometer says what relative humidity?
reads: 30 %
